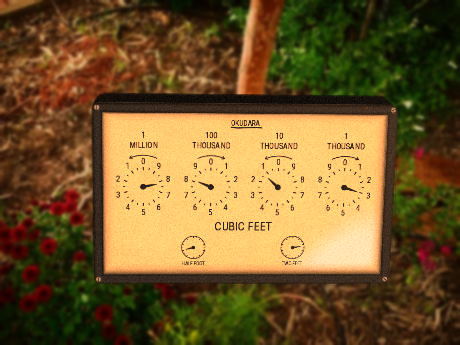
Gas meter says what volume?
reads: 781300 ft³
